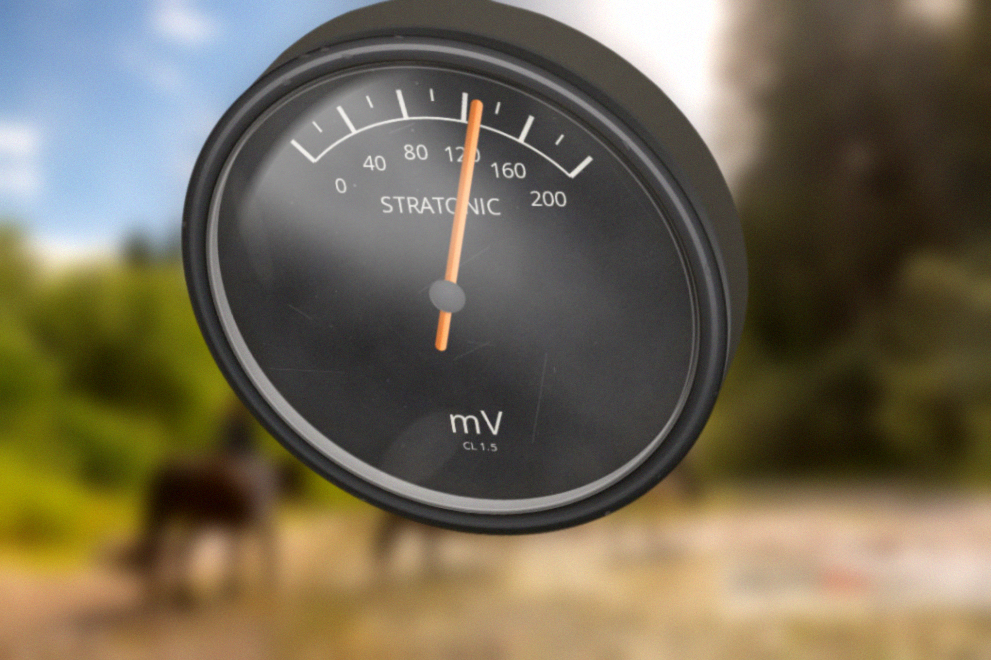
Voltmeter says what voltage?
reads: 130 mV
